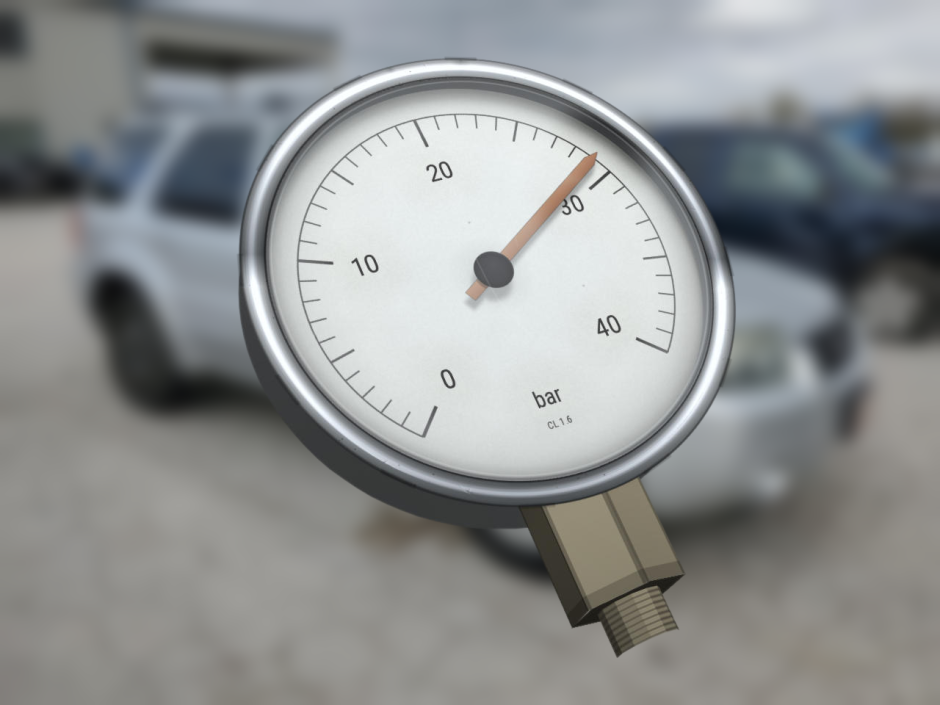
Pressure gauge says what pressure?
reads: 29 bar
